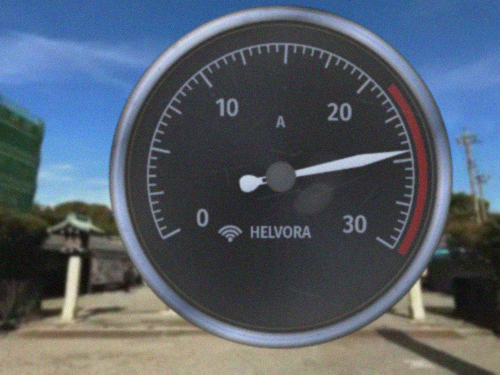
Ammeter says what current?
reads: 24.5 A
